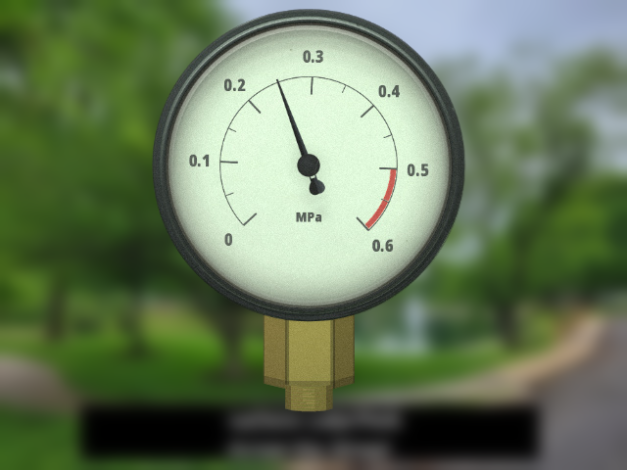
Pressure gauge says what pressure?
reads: 0.25 MPa
